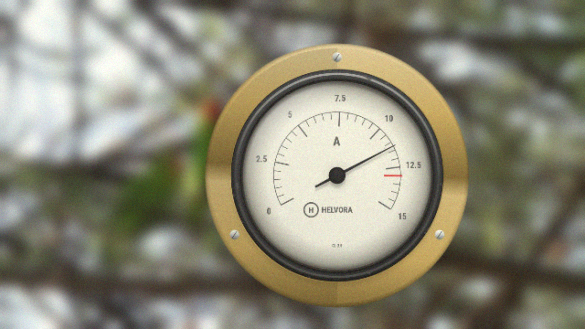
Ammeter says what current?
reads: 11.25 A
